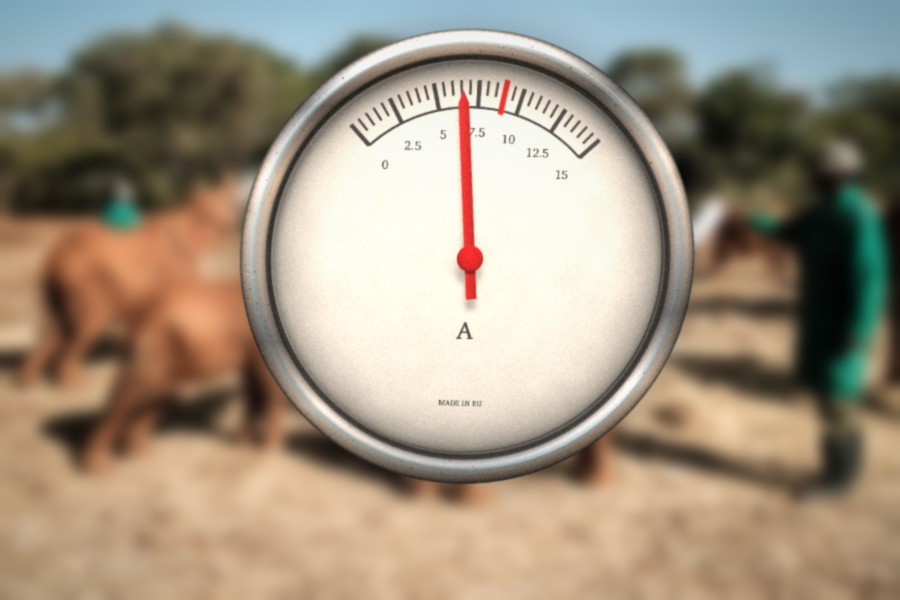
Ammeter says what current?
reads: 6.5 A
